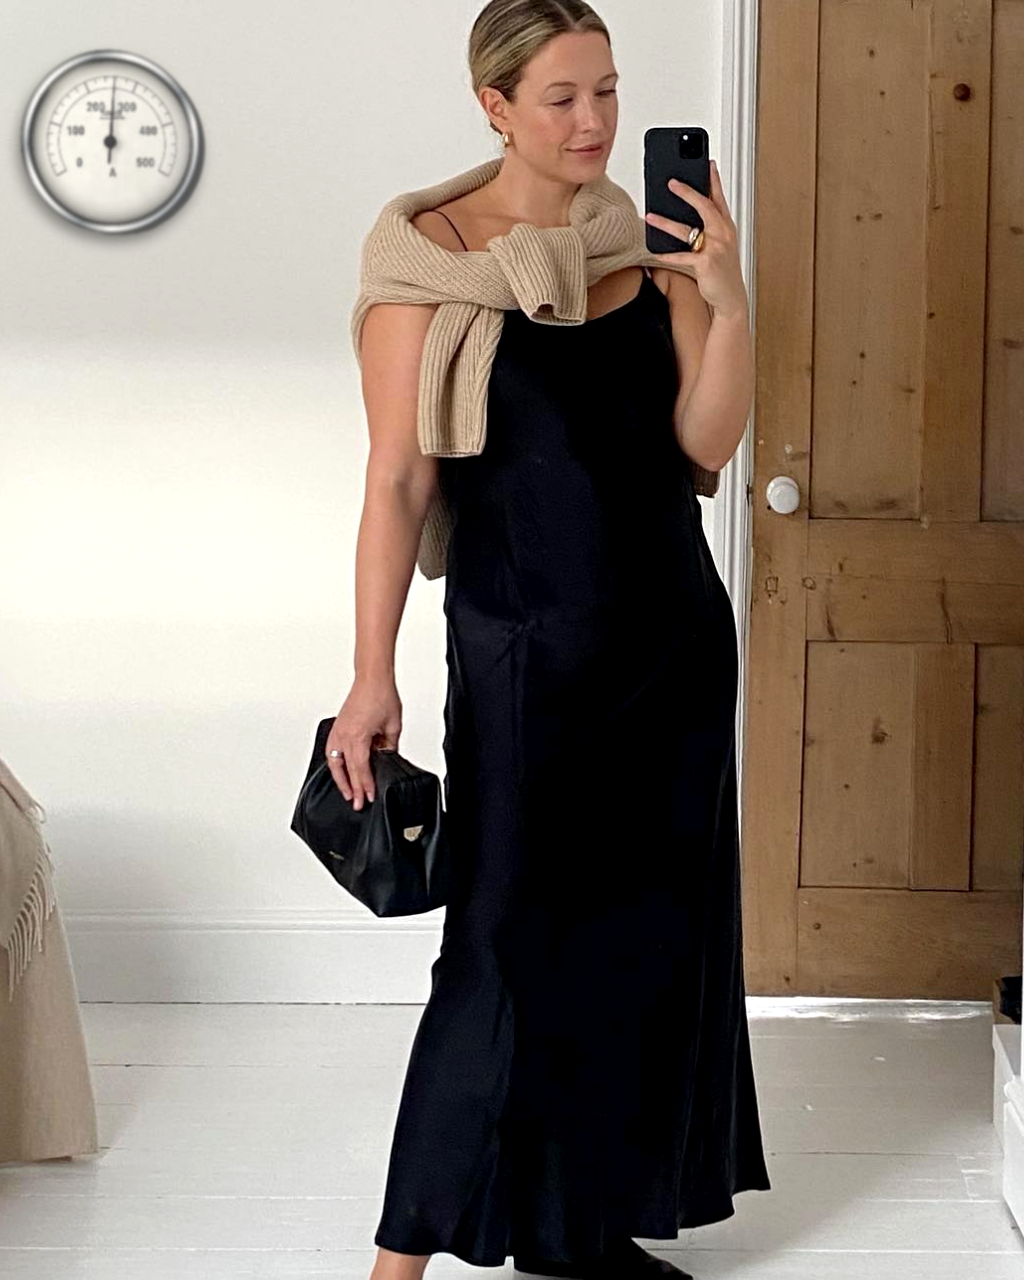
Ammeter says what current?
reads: 260 A
